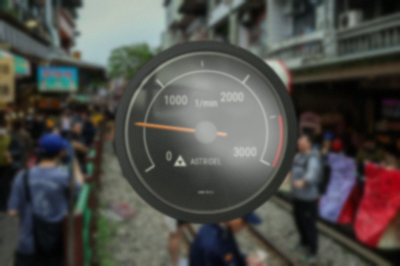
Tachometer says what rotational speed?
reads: 500 rpm
